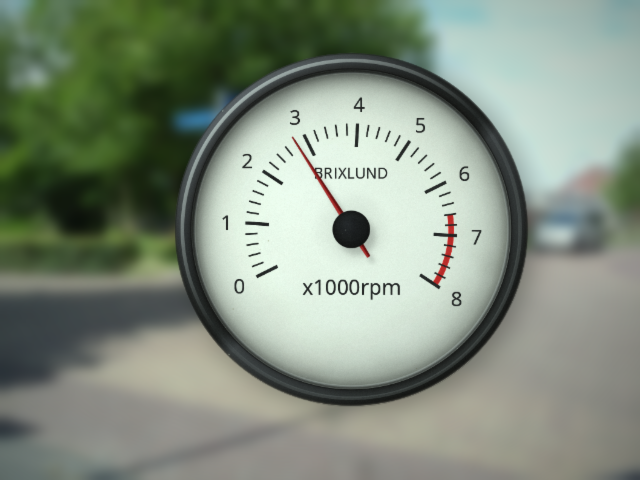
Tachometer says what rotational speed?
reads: 2800 rpm
